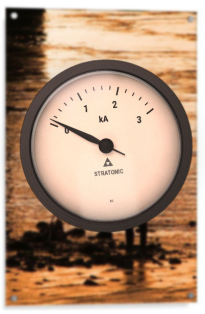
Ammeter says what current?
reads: 0.1 kA
